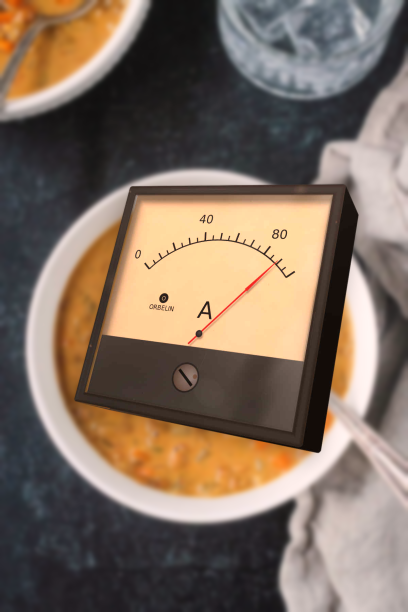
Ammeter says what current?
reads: 90 A
